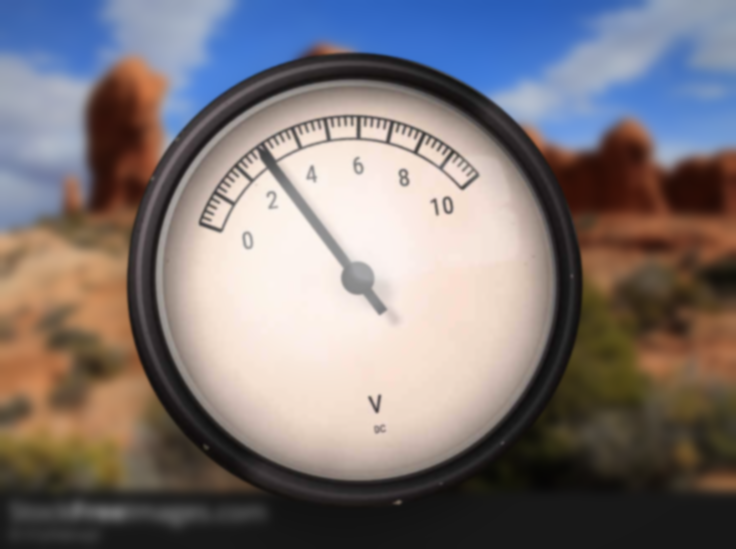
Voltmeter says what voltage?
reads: 2.8 V
